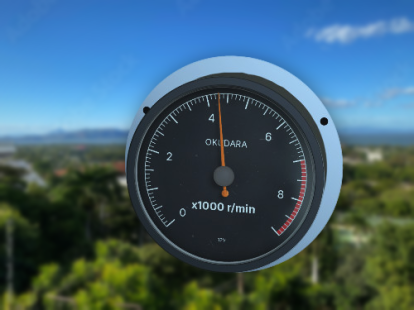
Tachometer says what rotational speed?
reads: 4300 rpm
